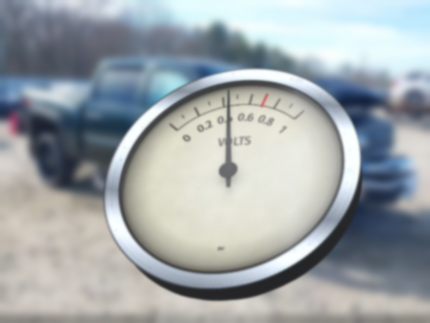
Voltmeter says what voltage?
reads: 0.45 V
